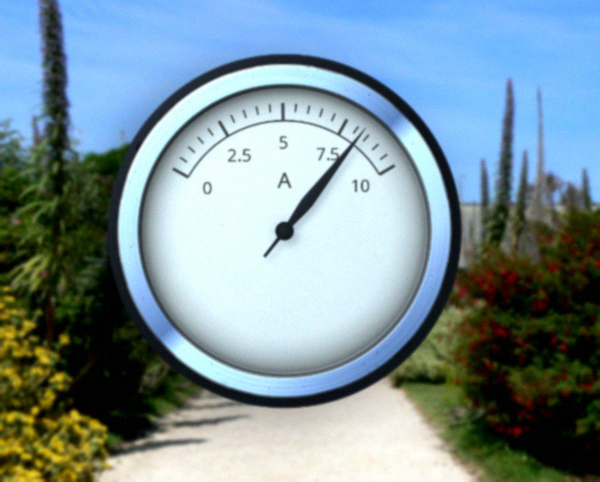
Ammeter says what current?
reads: 8.25 A
